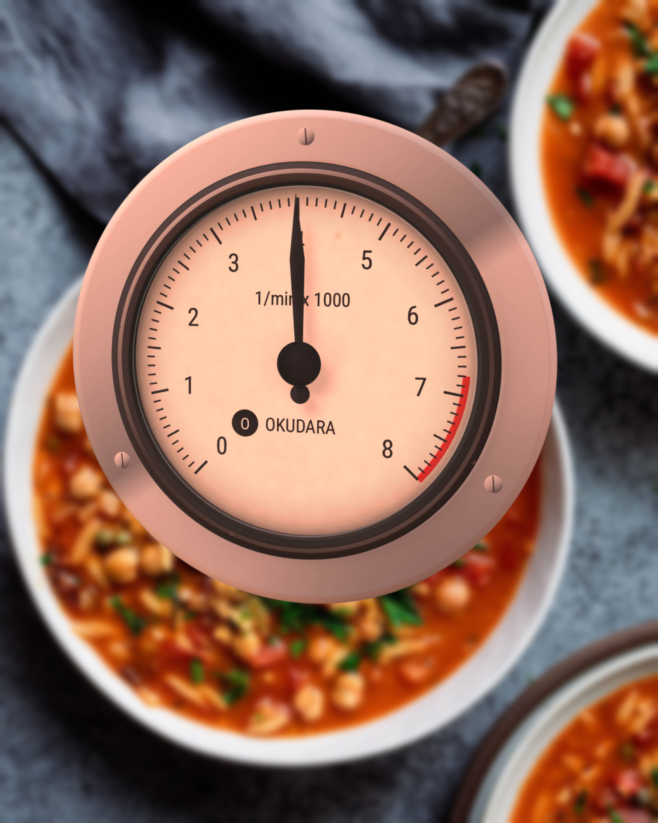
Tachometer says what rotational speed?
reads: 4000 rpm
